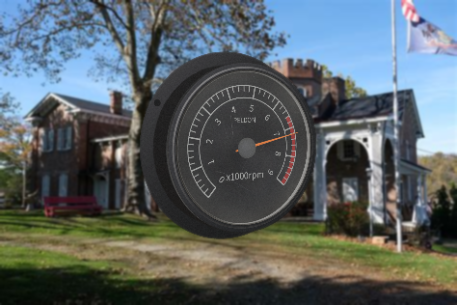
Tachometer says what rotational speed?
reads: 7200 rpm
